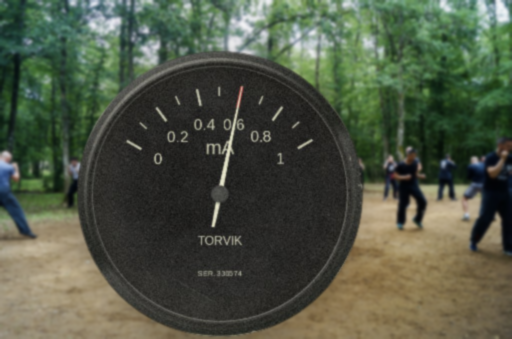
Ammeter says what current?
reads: 0.6 mA
